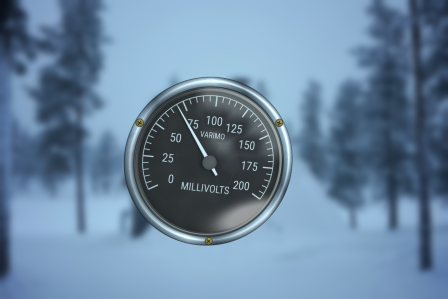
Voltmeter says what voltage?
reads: 70 mV
